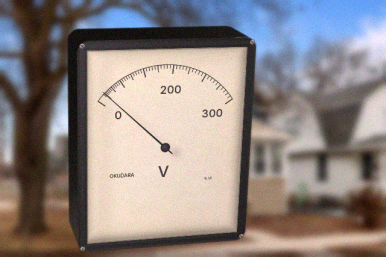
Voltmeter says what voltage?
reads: 50 V
